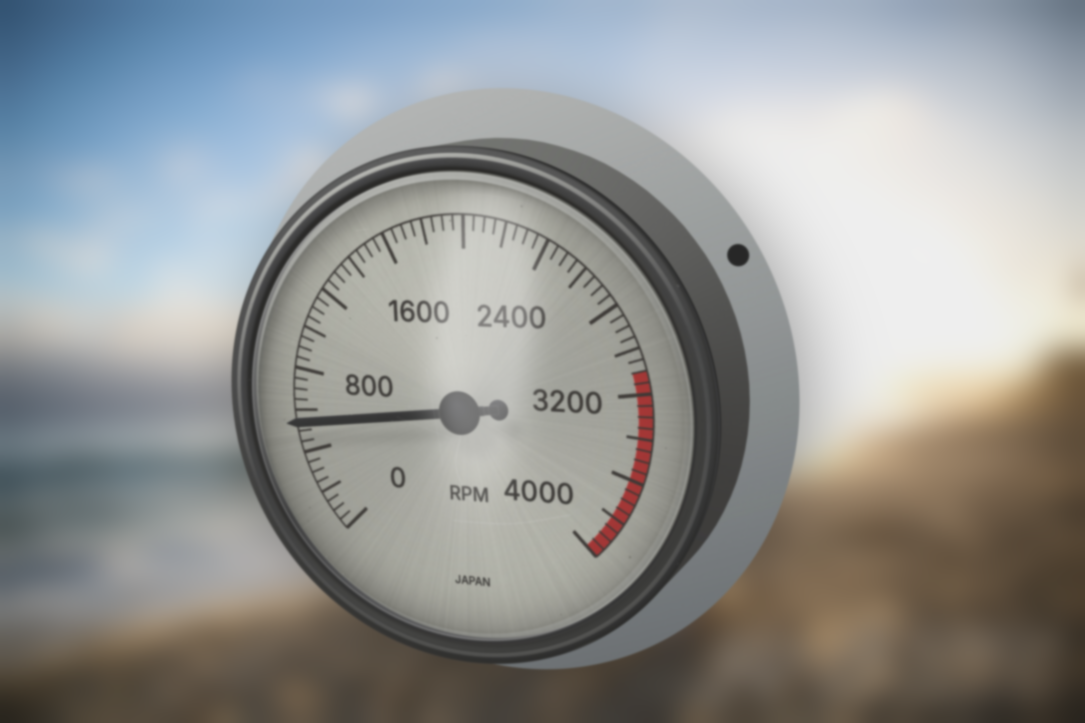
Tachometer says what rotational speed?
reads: 550 rpm
